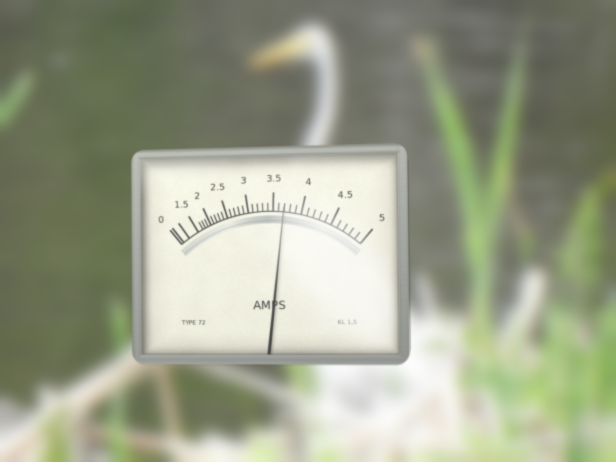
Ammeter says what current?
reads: 3.7 A
